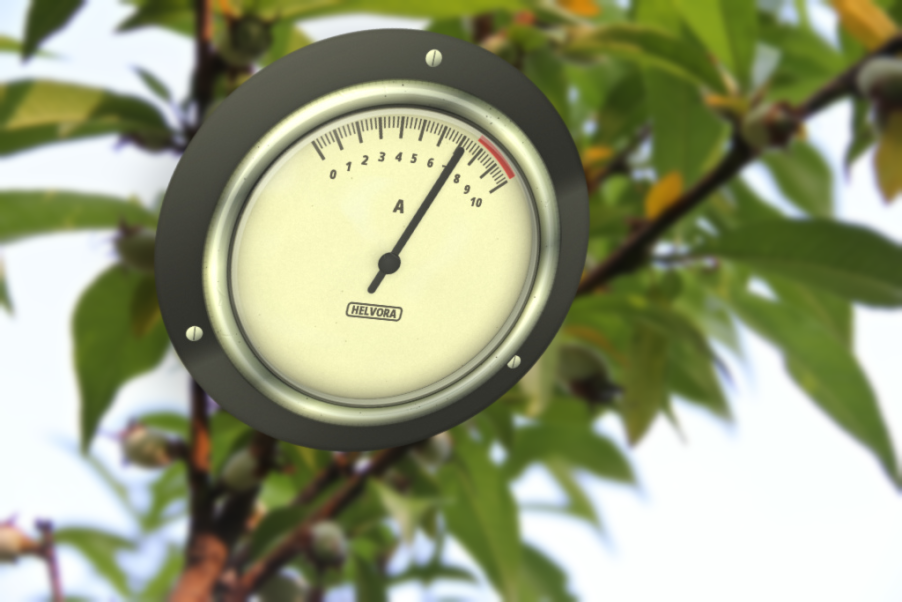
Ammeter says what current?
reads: 7 A
